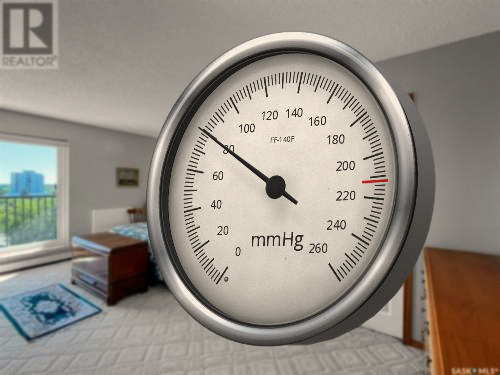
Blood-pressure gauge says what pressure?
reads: 80 mmHg
